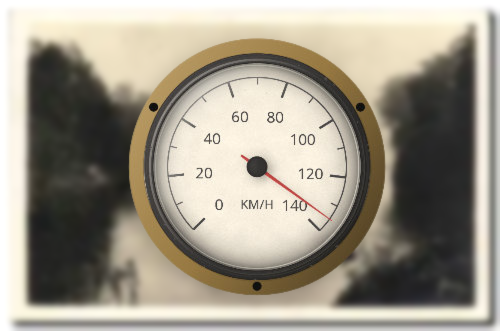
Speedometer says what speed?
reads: 135 km/h
